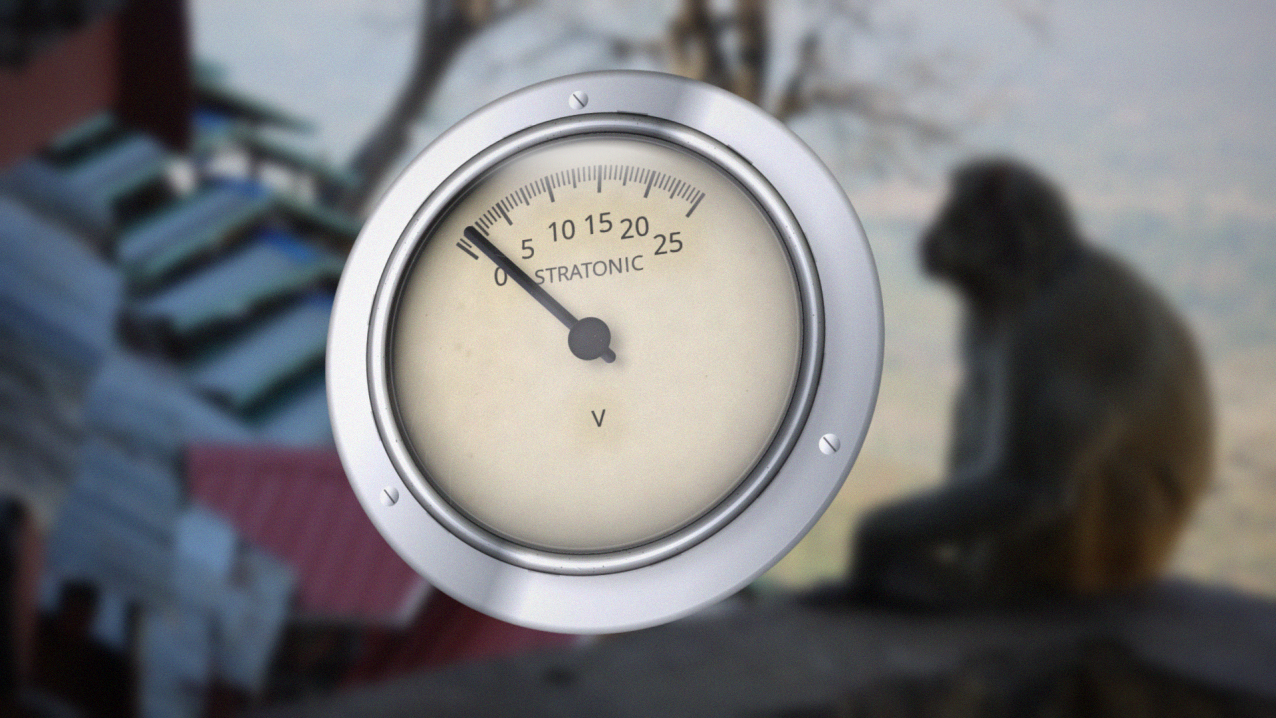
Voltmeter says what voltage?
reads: 1.5 V
